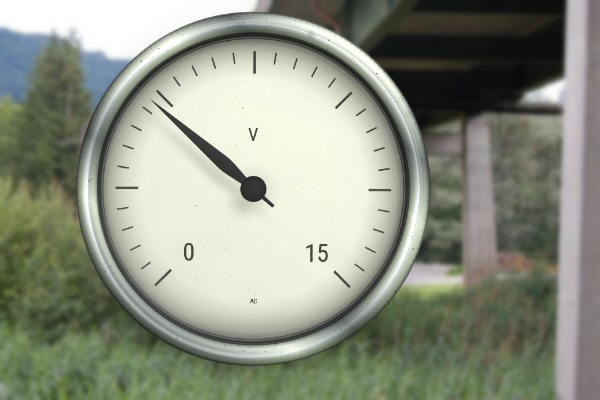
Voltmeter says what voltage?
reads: 4.75 V
